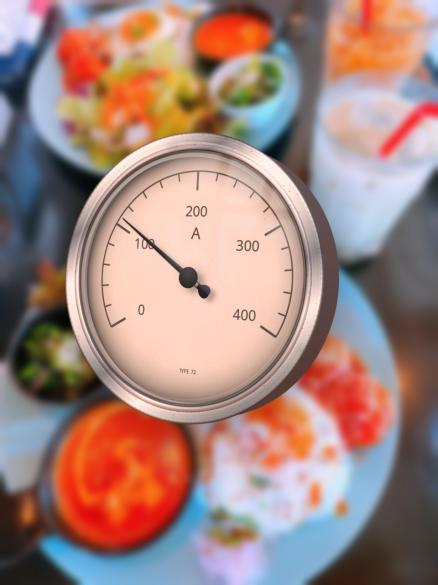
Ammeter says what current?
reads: 110 A
